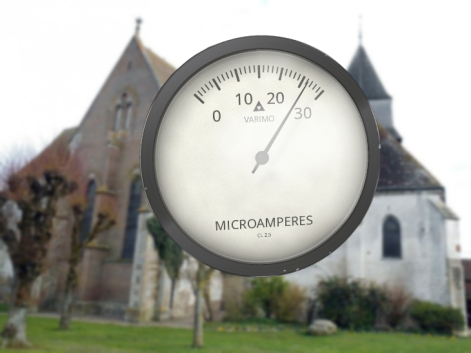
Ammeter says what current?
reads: 26 µA
